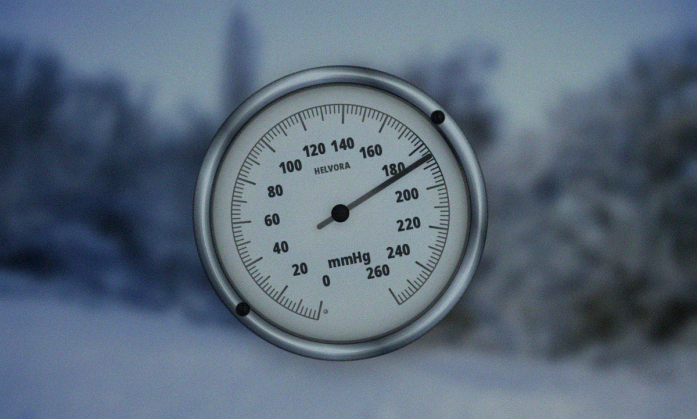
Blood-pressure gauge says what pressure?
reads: 186 mmHg
